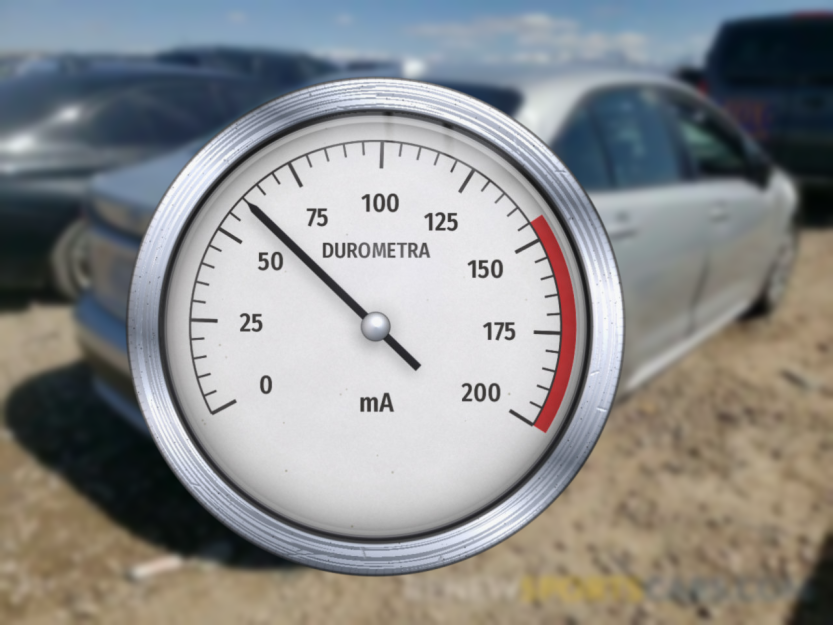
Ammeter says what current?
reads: 60 mA
